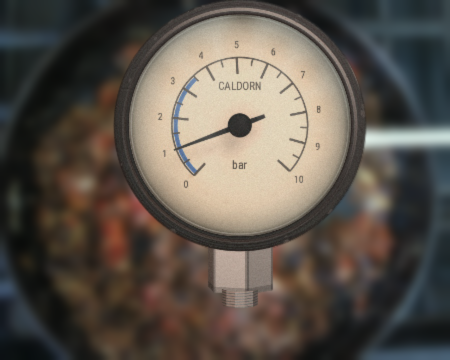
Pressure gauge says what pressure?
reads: 1 bar
